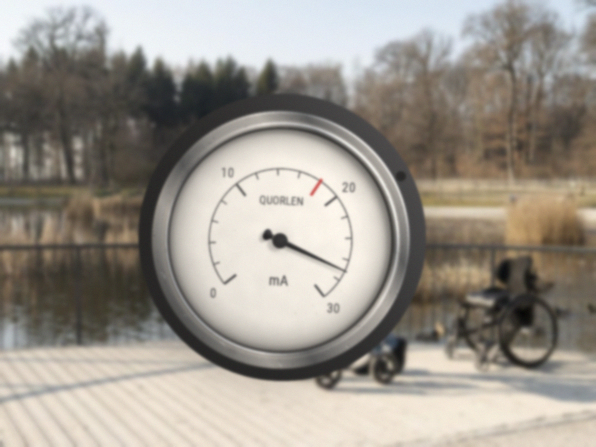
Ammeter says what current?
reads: 27 mA
